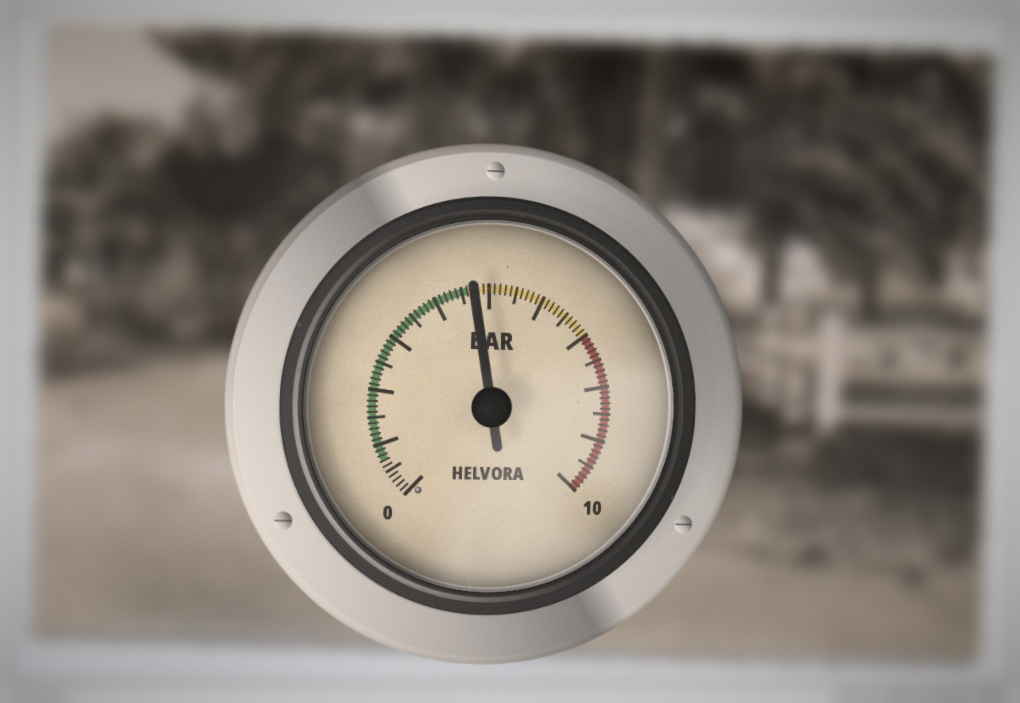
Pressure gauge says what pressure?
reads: 4.7 bar
